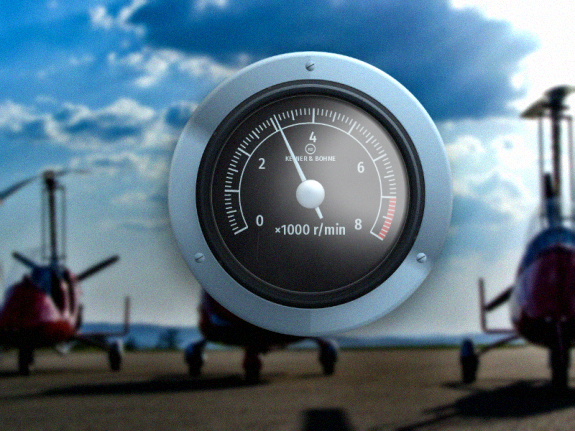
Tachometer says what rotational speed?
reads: 3100 rpm
